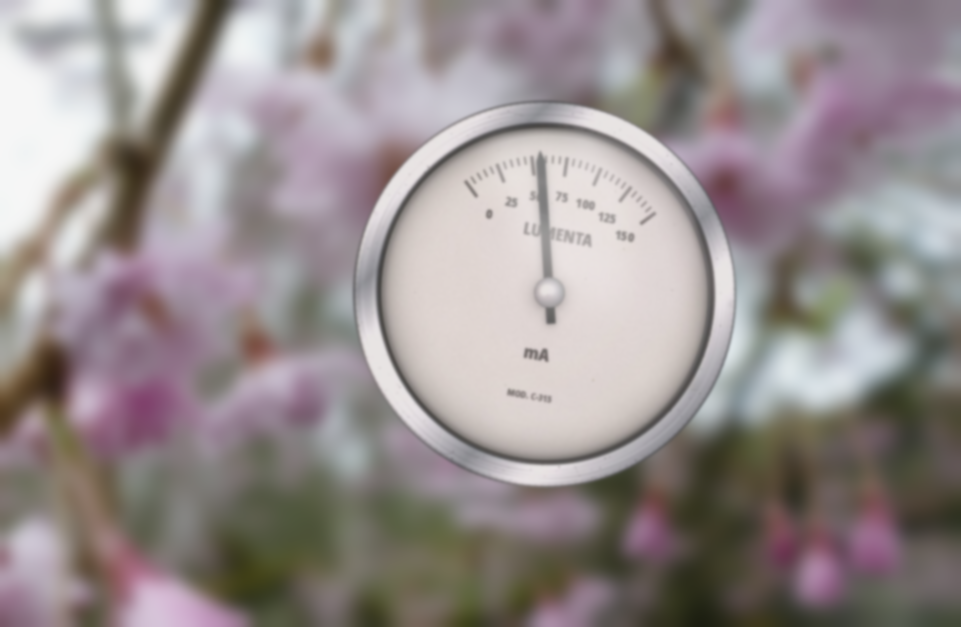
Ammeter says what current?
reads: 55 mA
